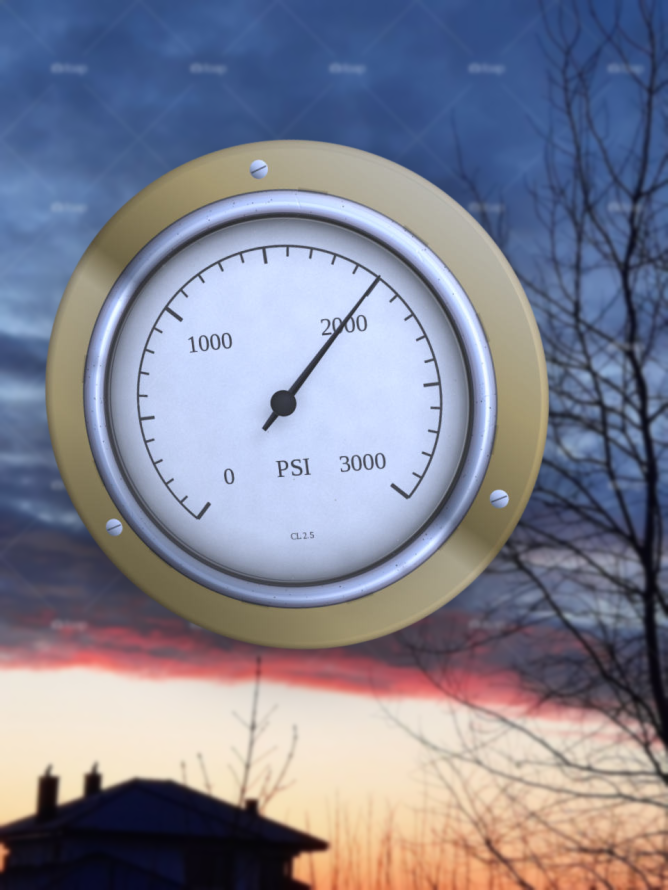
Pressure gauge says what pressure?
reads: 2000 psi
